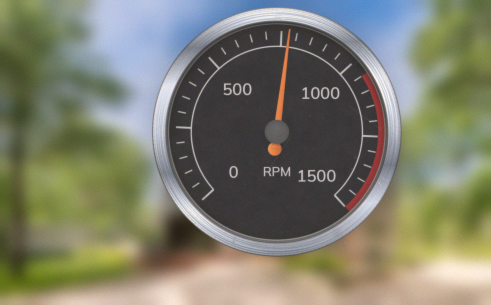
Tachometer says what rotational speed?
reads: 775 rpm
